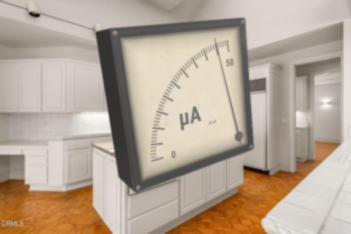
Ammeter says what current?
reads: 45 µA
